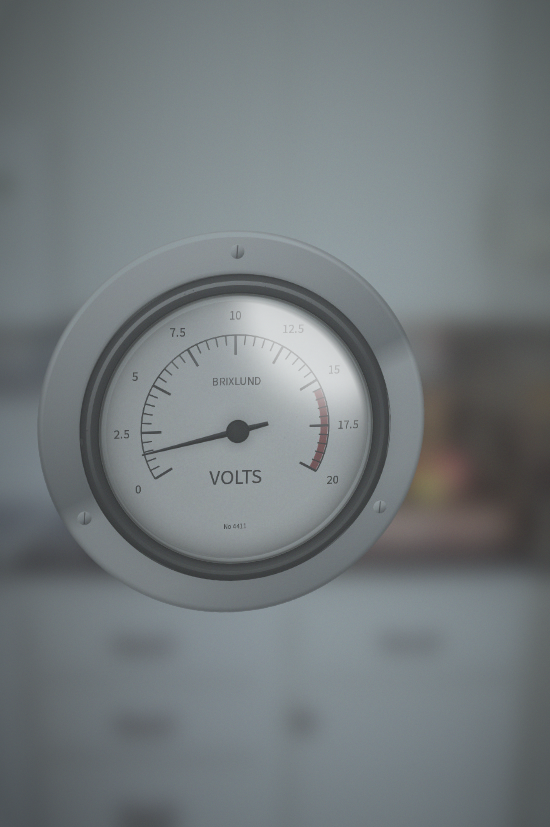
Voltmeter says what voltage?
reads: 1.5 V
